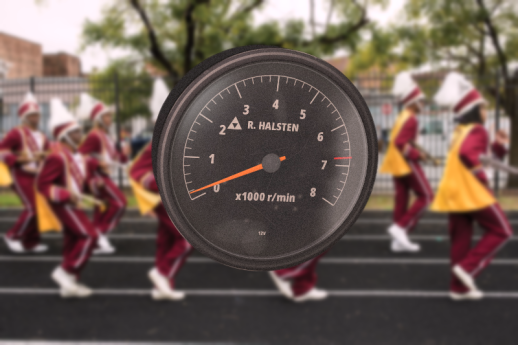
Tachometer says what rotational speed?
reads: 200 rpm
